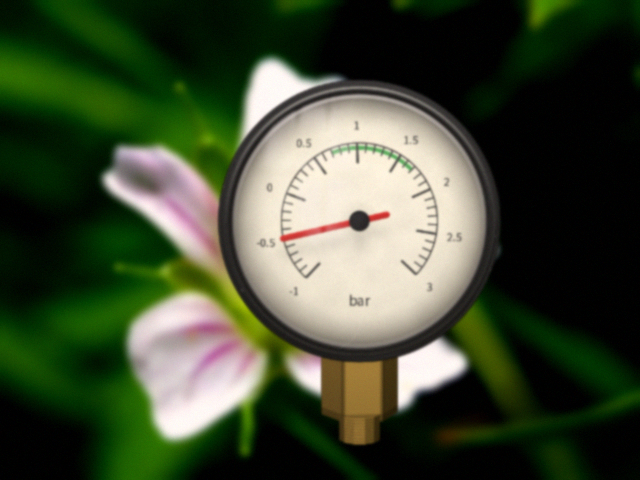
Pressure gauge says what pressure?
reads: -0.5 bar
